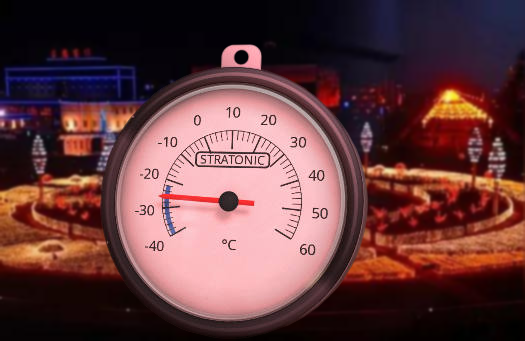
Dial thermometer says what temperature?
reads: -26 °C
